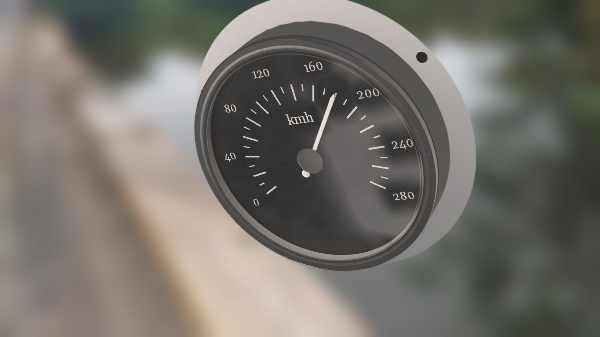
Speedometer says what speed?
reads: 180 km/h
